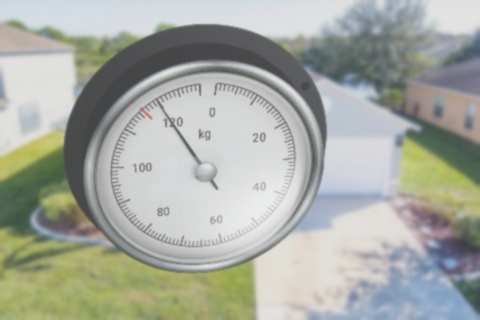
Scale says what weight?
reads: 120 kg
